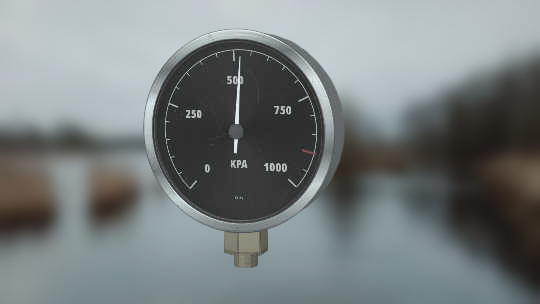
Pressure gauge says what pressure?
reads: 525 kPa
